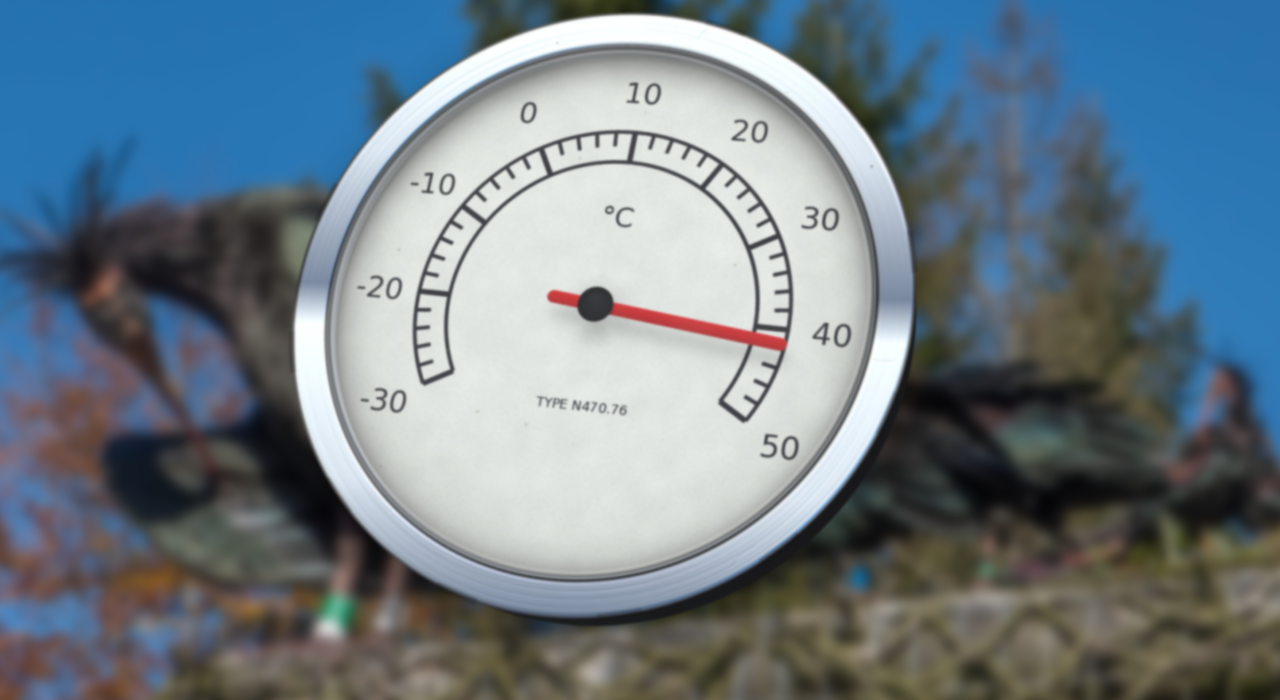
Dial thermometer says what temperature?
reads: 42 °C
